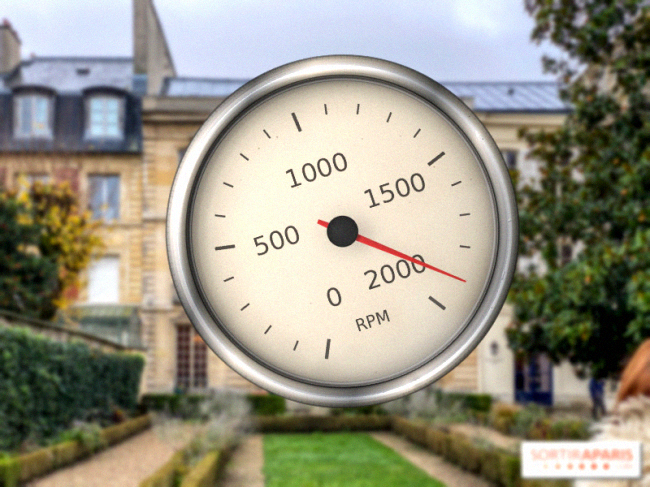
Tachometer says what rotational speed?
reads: 1900 rpm
